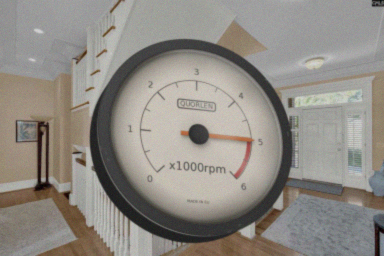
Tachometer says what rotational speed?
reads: 5000 rpm
